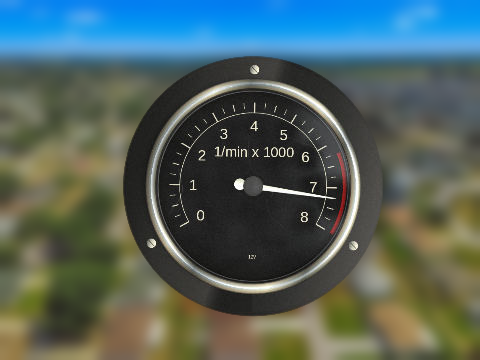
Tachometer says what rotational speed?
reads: 7250 rpm
